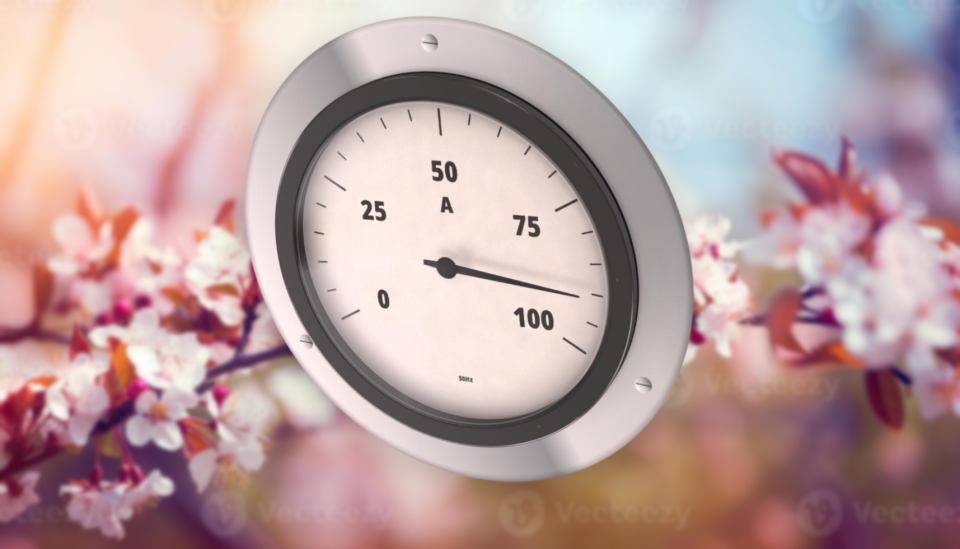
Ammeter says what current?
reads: 90 A
